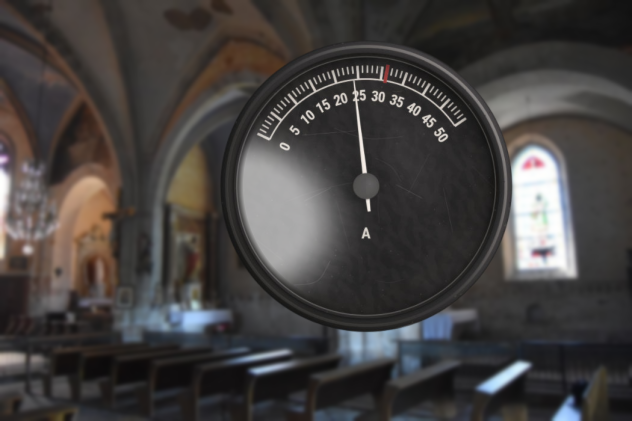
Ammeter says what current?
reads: 24 A
